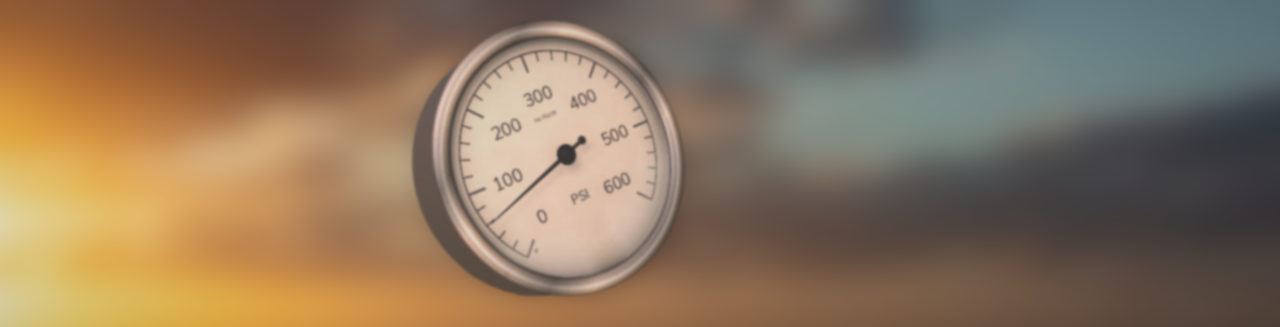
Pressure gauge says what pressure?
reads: 60 psi
